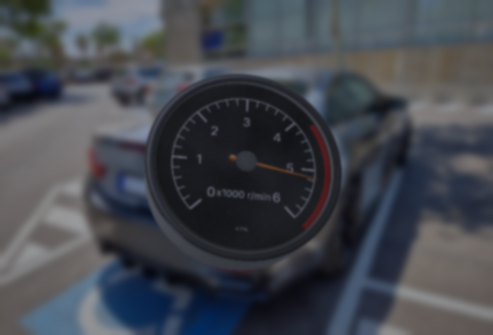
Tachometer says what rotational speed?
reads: 5200 rpm
